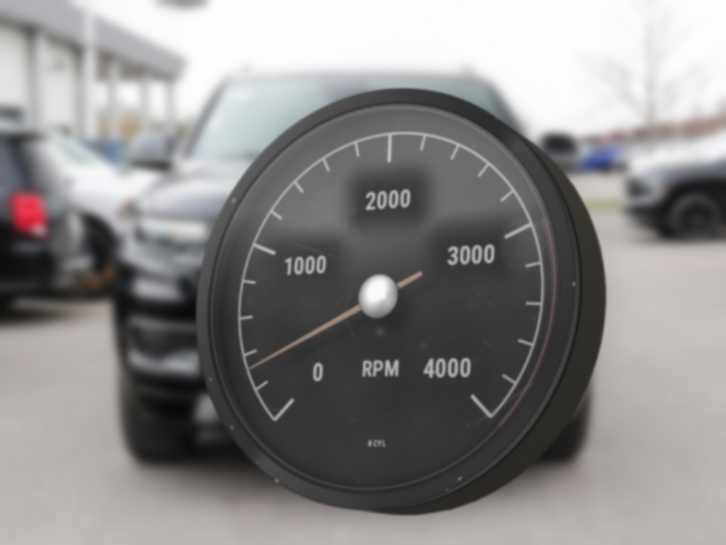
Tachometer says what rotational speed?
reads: 300 rpm
